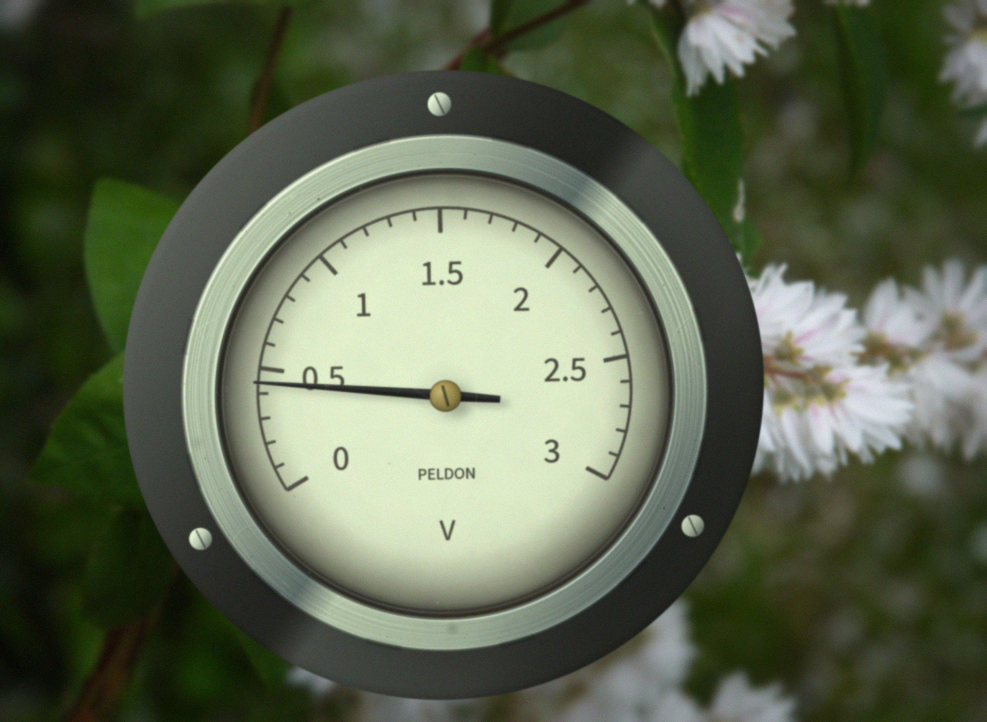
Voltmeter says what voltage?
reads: 0.45 V
